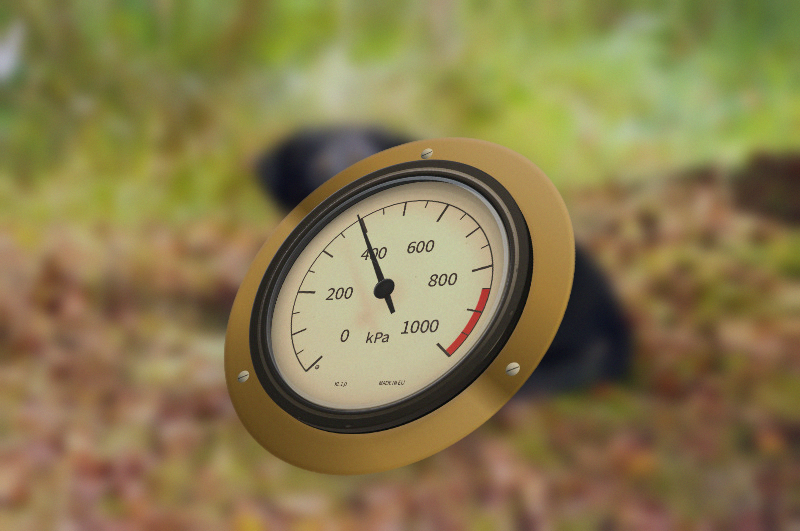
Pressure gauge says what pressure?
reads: 400 kPa
